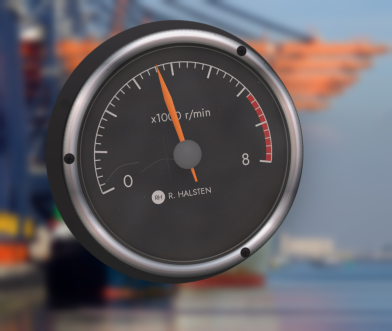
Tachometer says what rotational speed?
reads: 3600 rpm
